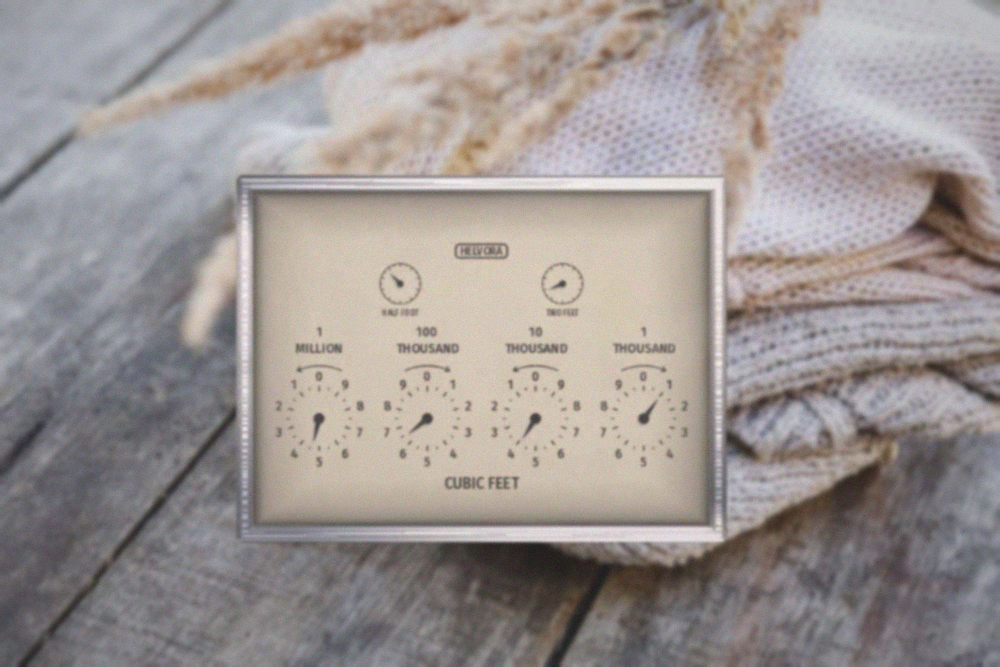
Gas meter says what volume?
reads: 464100 ft³
